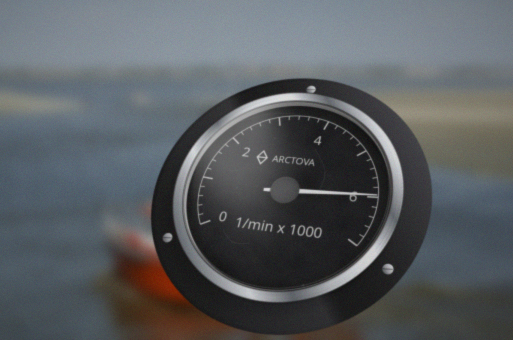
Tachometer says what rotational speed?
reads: 6000 rpm
